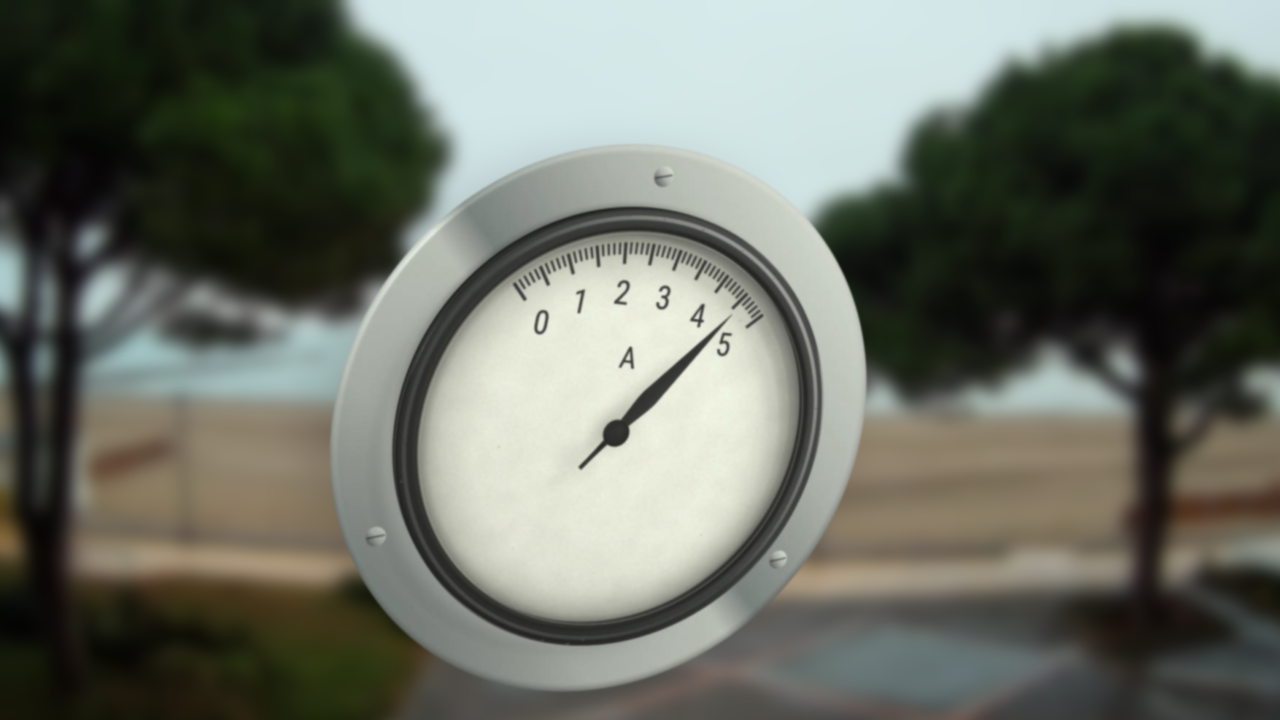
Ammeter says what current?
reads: 4.5 A
